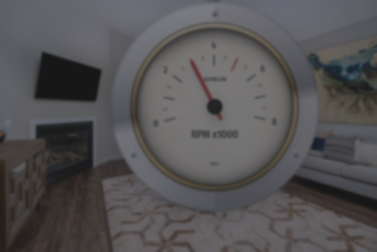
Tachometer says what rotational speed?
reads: 3000 rpm
